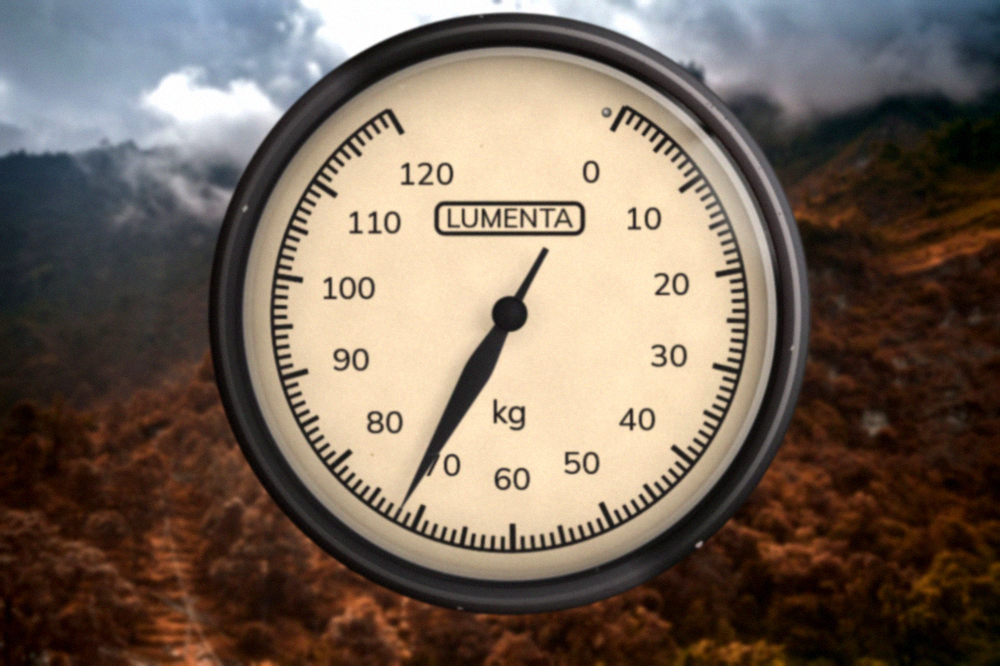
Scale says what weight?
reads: 72 kg
